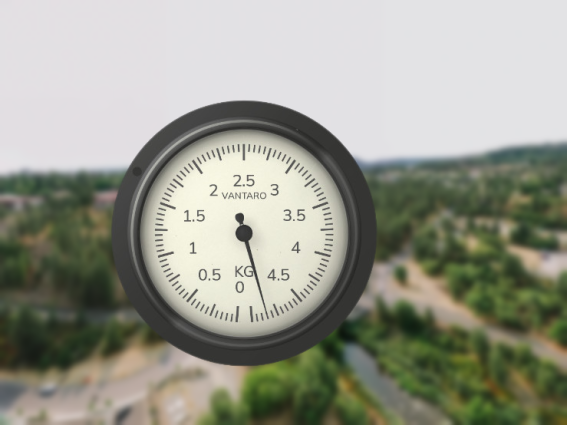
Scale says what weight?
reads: 4.85 kg
